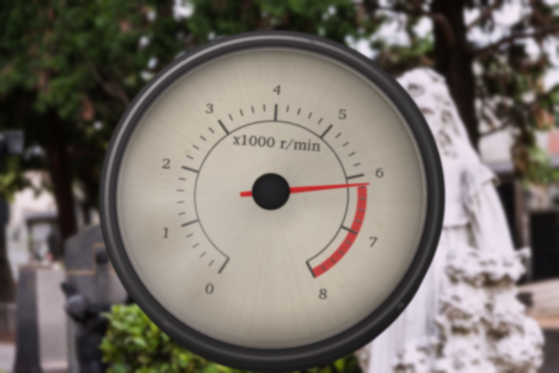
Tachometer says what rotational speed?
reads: 6200 rpm
